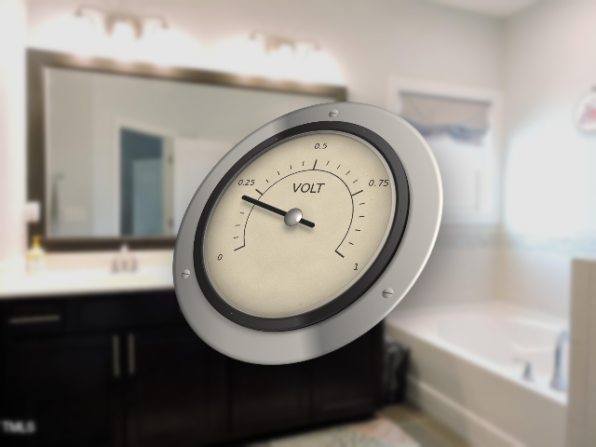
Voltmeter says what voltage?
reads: 0.2 V
